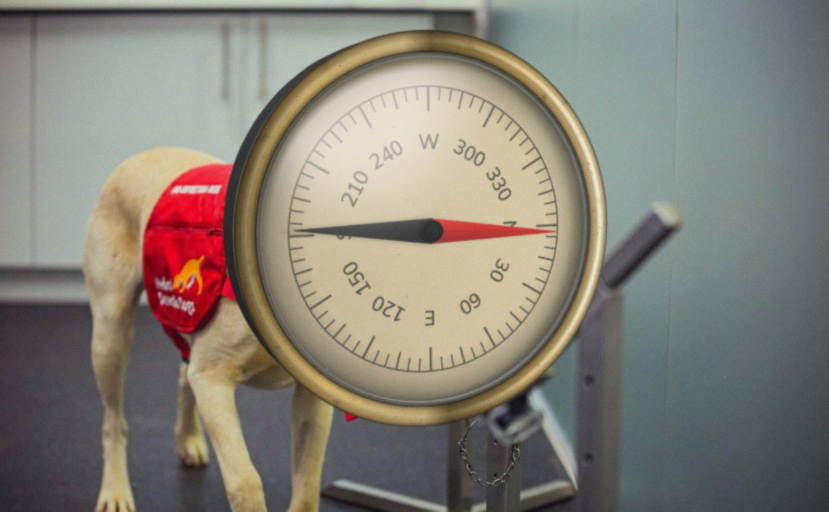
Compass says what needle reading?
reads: 2.5 °
